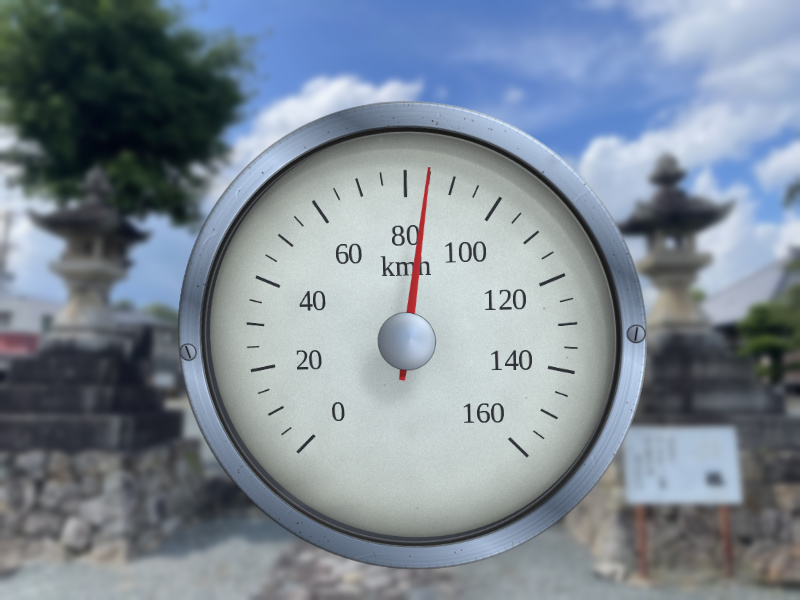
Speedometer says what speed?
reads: 85 km/h
